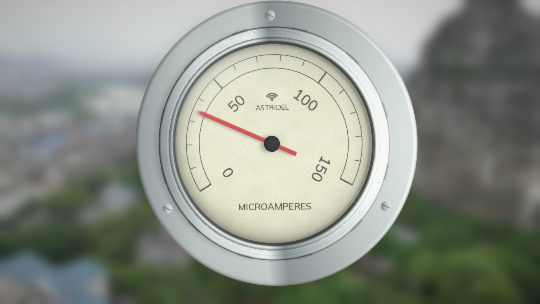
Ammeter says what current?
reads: 35 µA
